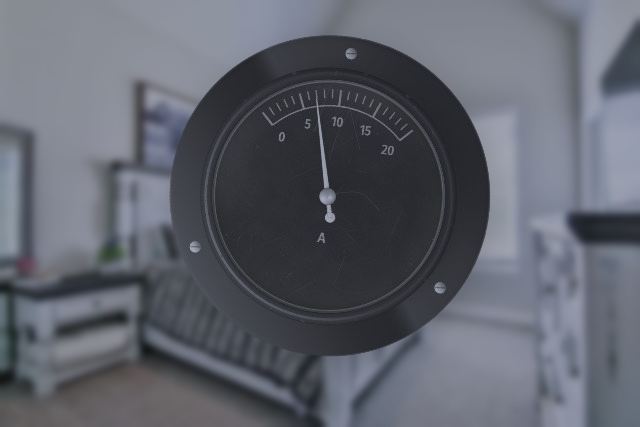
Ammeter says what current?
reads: 7 A
